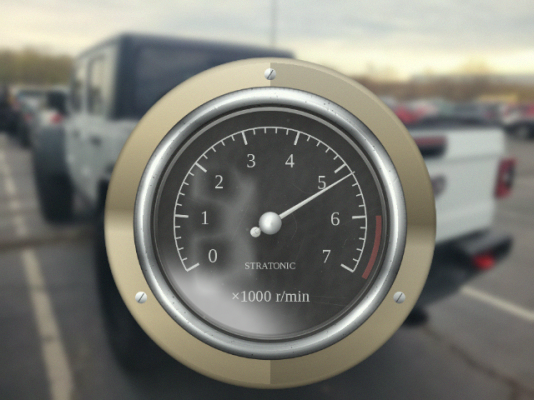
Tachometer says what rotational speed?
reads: 5200 rpm
